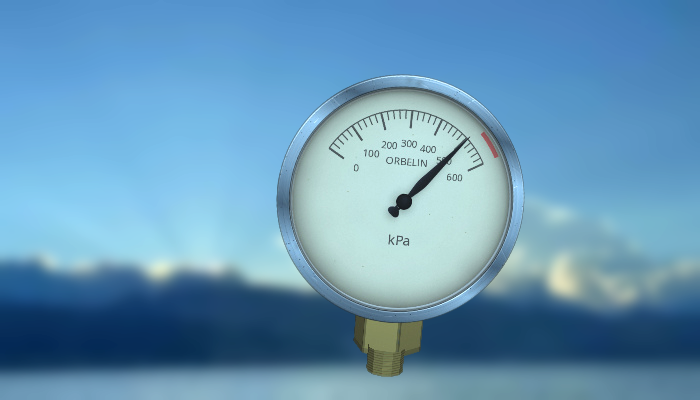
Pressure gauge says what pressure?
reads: 500 kPa
